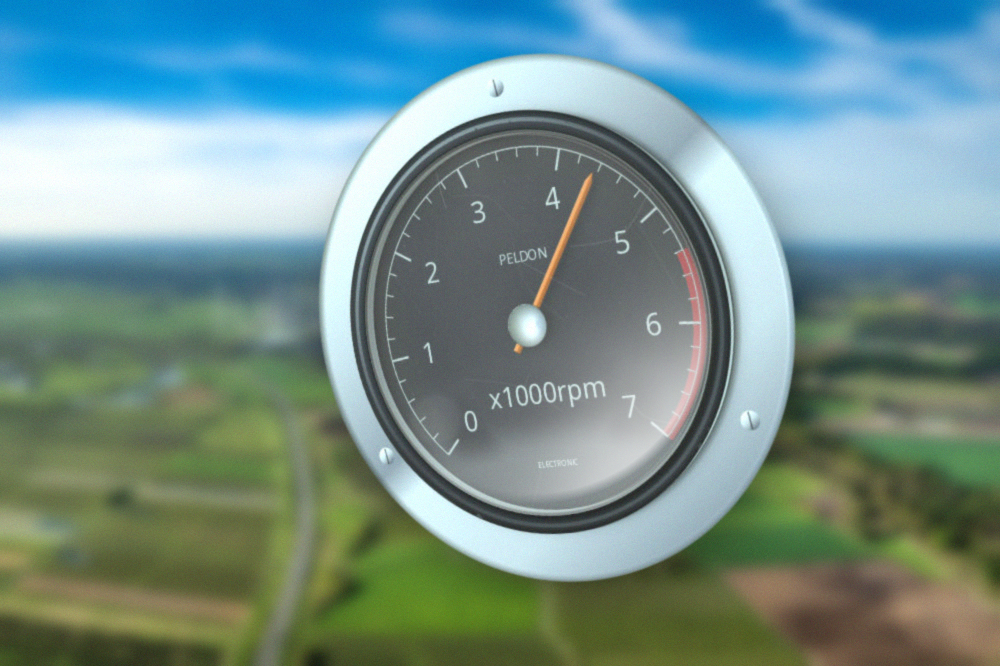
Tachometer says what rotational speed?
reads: 4400 rpm
